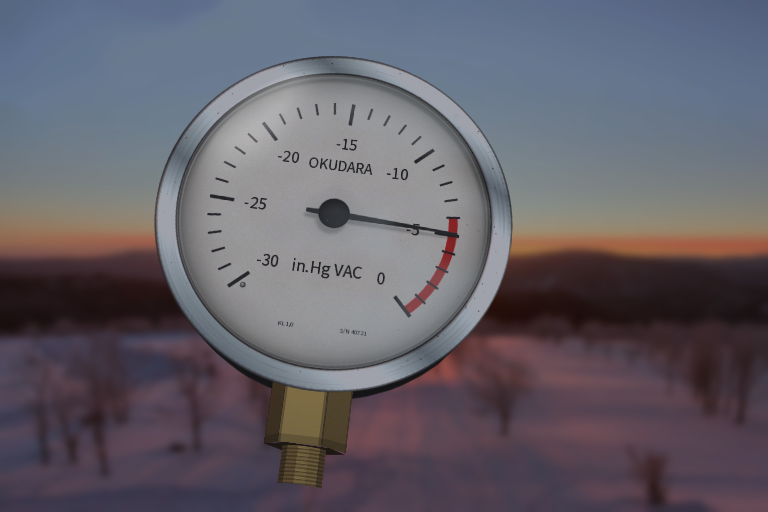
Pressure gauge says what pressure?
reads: -5 inHg
